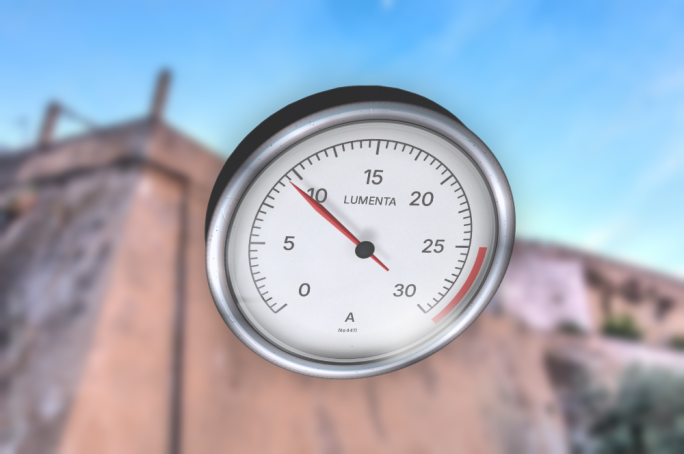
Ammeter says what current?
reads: 9.5 A
